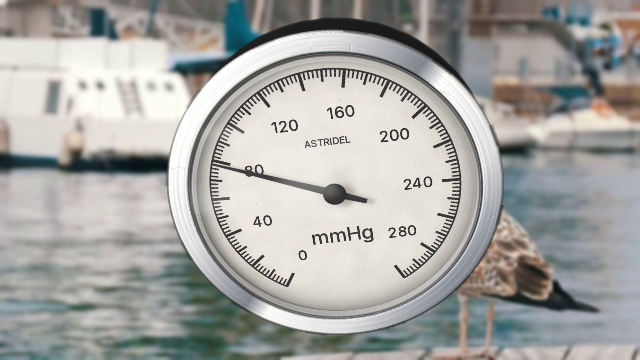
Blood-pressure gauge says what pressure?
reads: 80 mmHg
